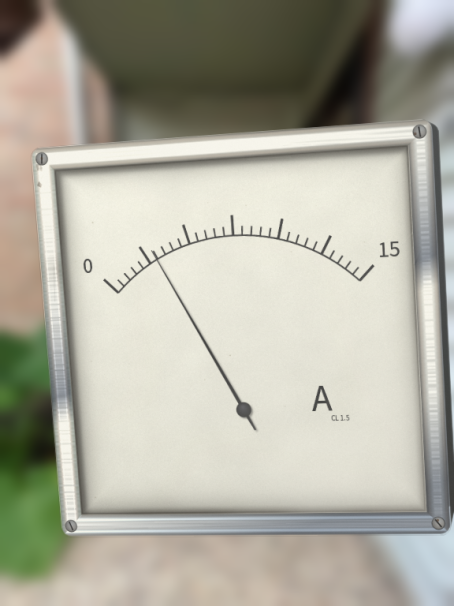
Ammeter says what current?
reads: 3 A
